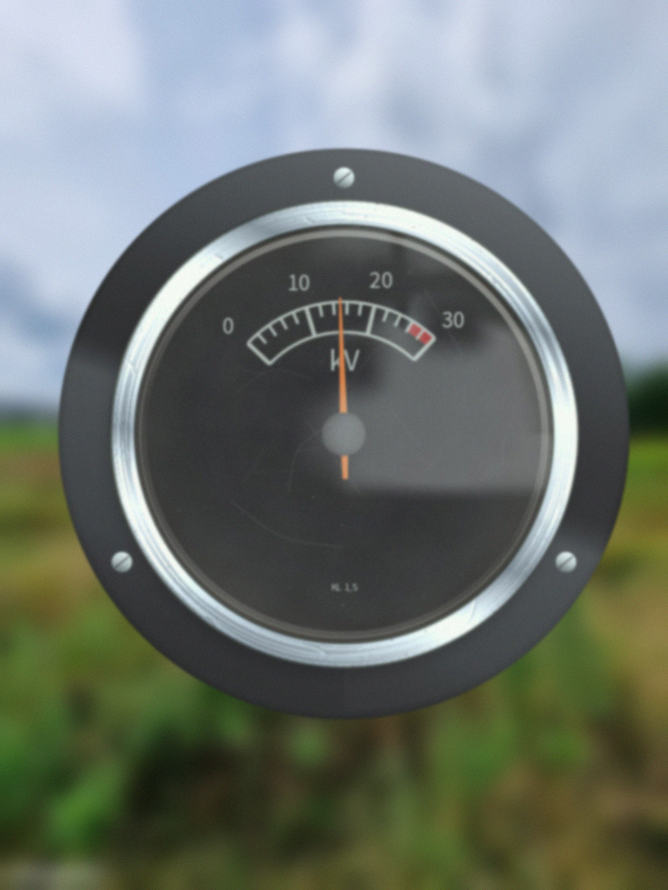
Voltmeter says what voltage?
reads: 15 kV
